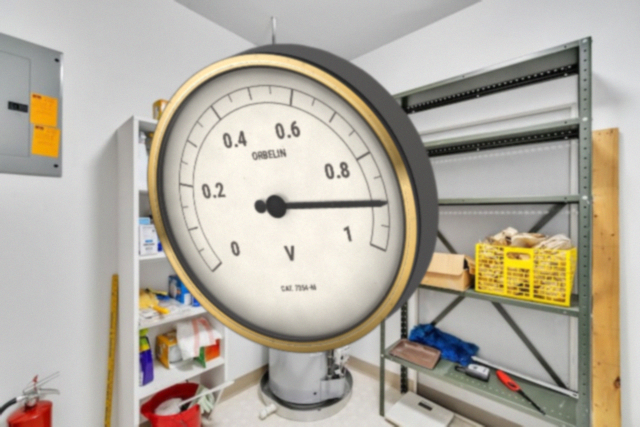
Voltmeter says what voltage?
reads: 0.9 V
